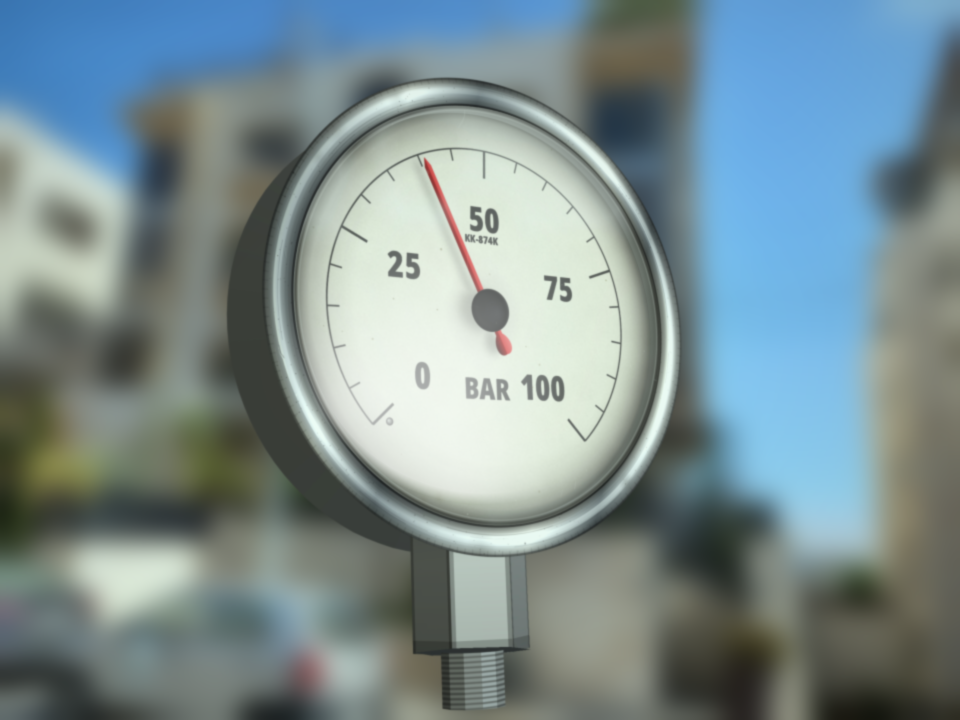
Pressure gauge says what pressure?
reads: 40 bar
